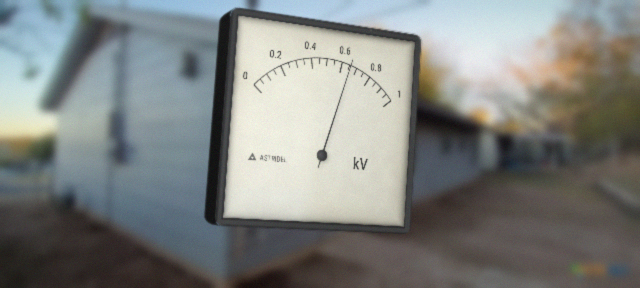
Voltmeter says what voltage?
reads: 0.65 kV
